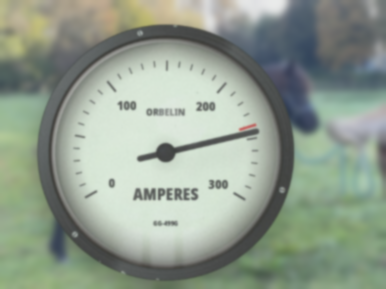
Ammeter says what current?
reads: 245 A
